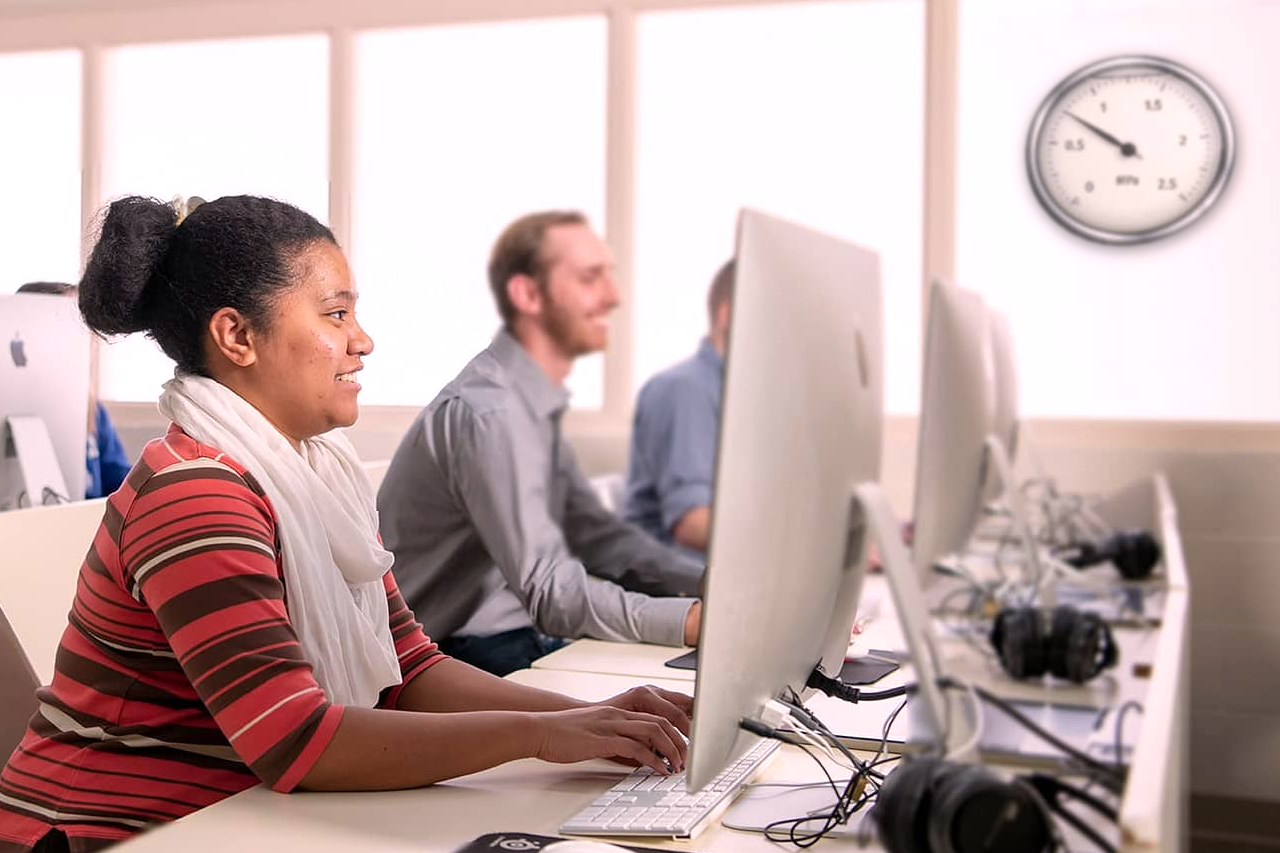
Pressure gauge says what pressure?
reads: 0.75 MPa
